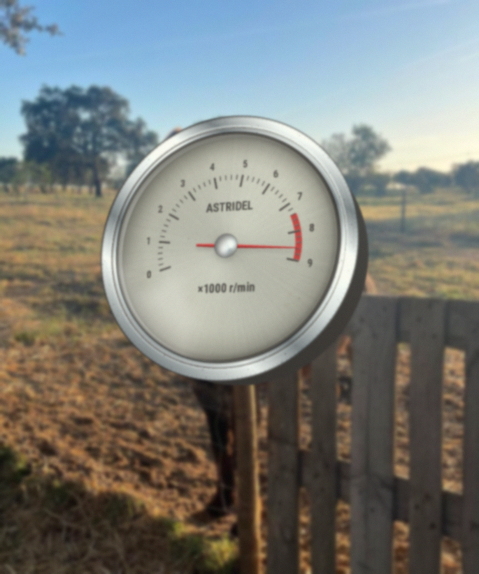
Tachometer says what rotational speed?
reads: 8600 rpm
